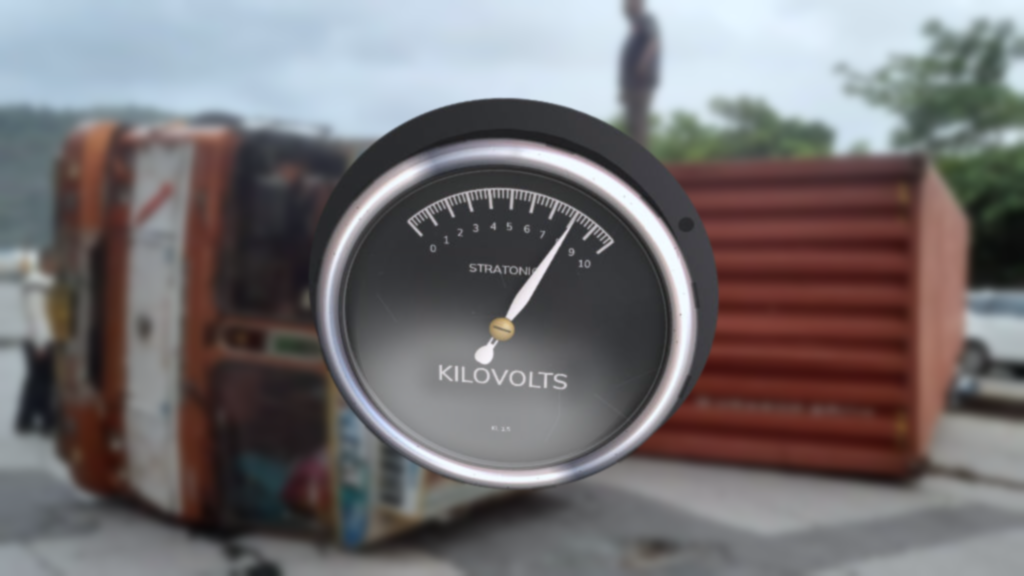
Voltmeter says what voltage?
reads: 8 kV
